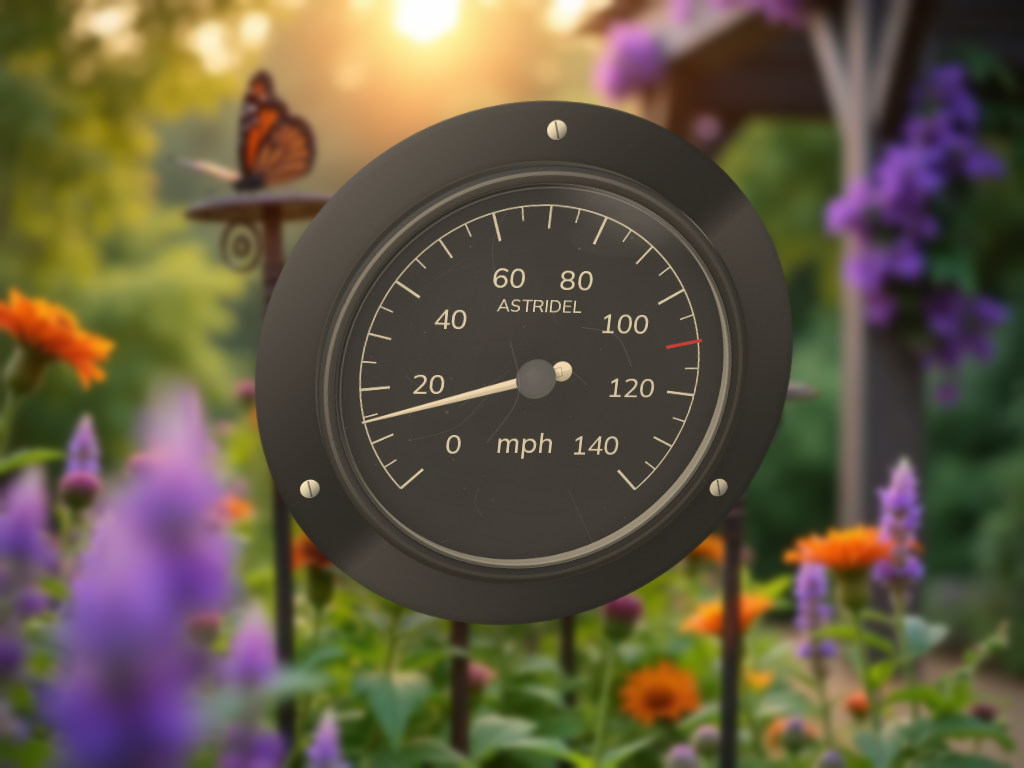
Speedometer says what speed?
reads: 15 mph
